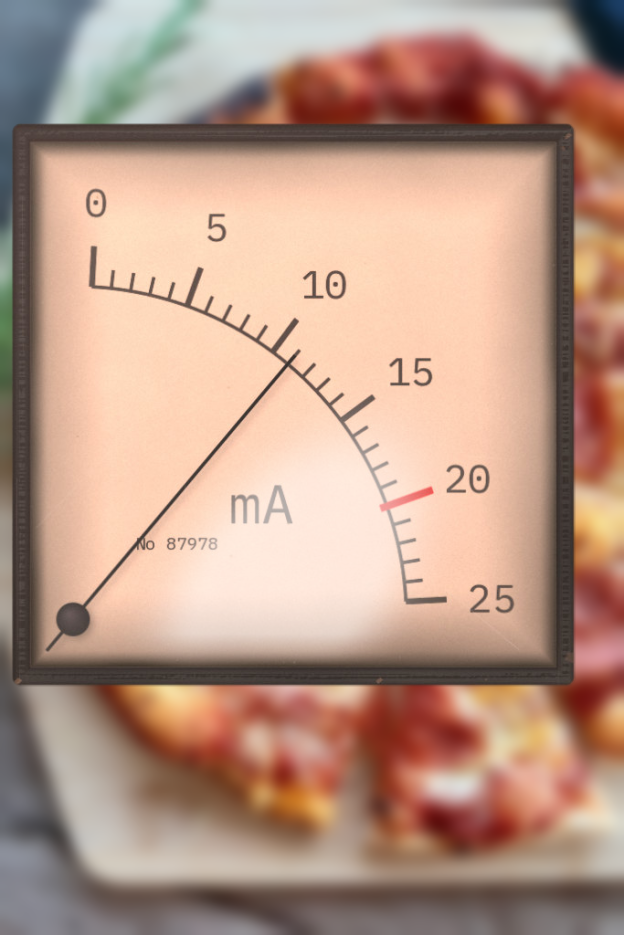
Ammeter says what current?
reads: 11 mA
